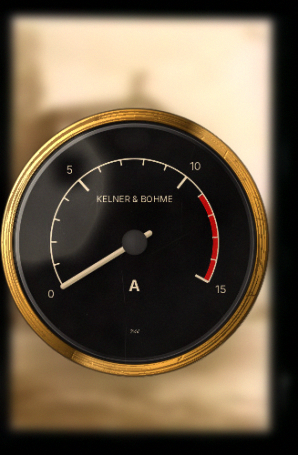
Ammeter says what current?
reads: 0 A
